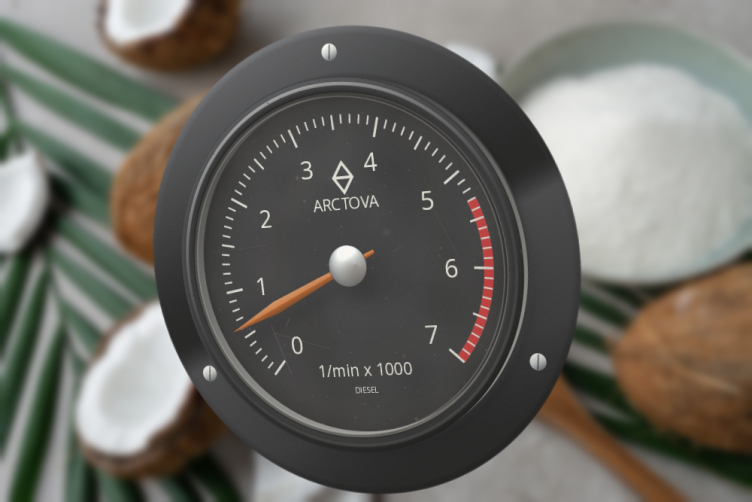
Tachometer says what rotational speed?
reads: 600 rpm
